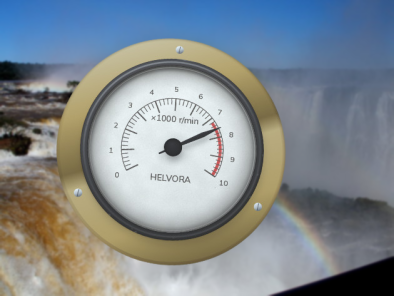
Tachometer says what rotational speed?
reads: 7600 rpm
